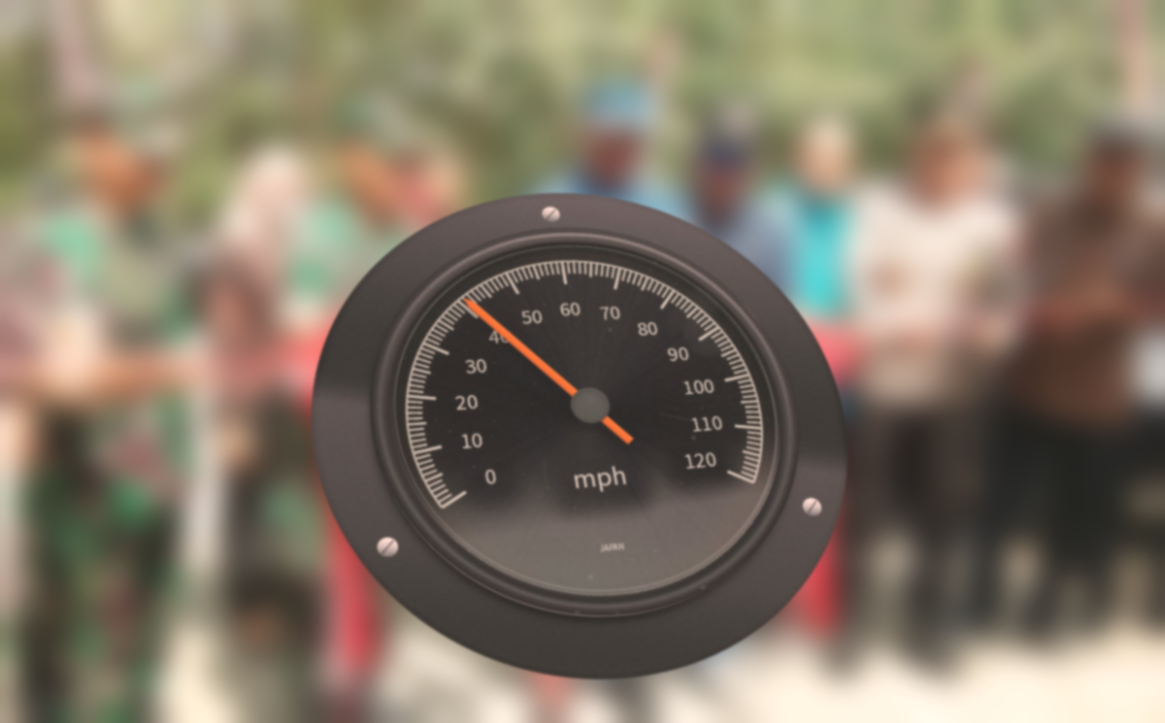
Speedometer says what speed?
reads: 40 mph
